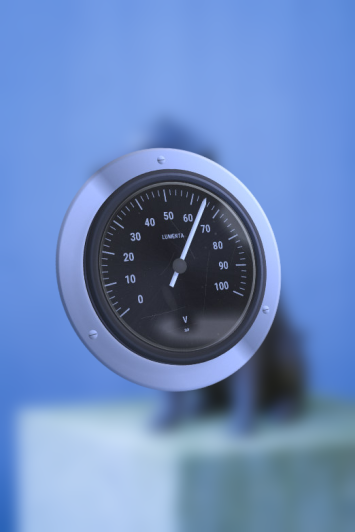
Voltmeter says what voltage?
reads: 64 V
